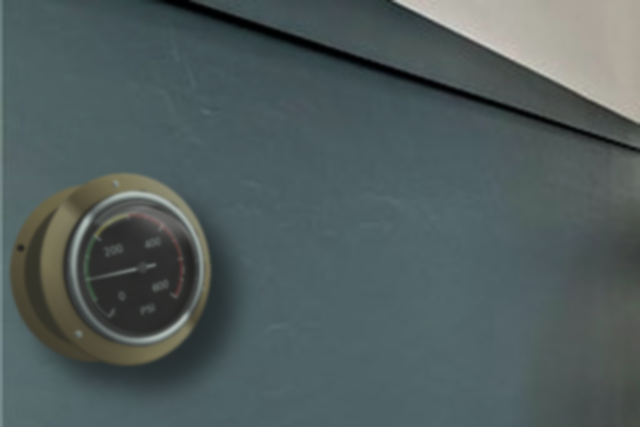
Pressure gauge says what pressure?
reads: 100 psi
